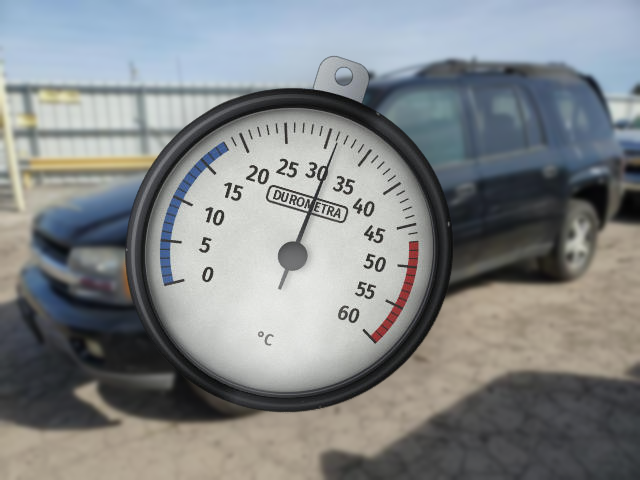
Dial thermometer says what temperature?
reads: 31 °C
